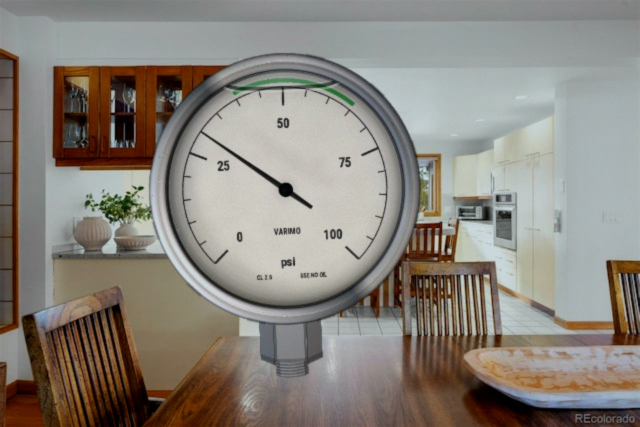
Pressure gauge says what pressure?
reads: 30 psi
